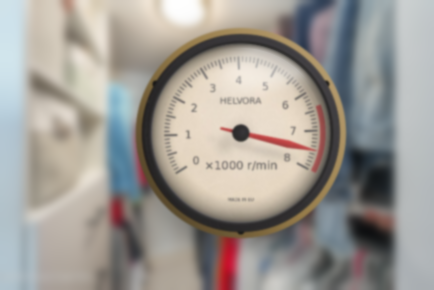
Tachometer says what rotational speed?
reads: 7500 rpm
